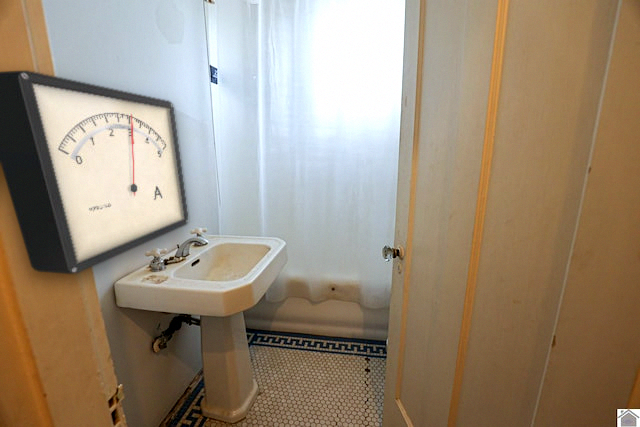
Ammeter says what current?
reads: 3 A
